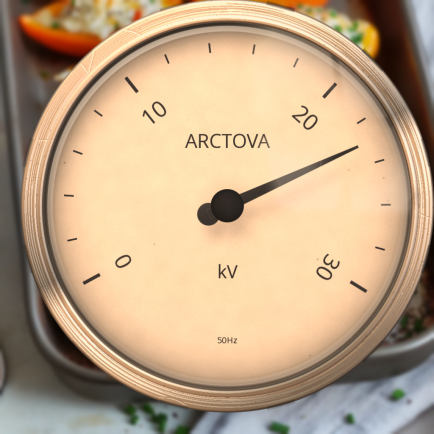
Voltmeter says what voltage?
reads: 23 kV
